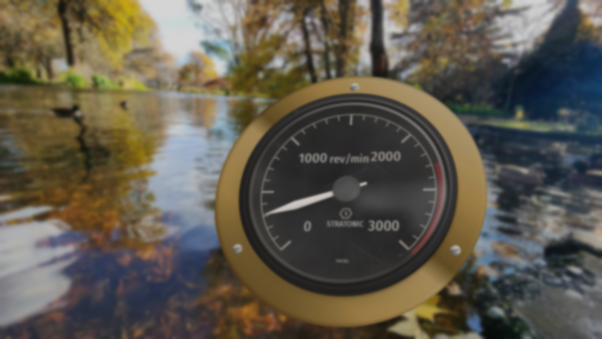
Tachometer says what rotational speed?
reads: 300 rpm
